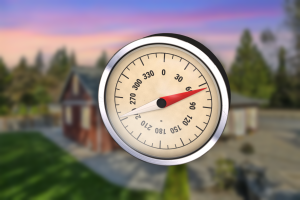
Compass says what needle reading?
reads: 65 °
